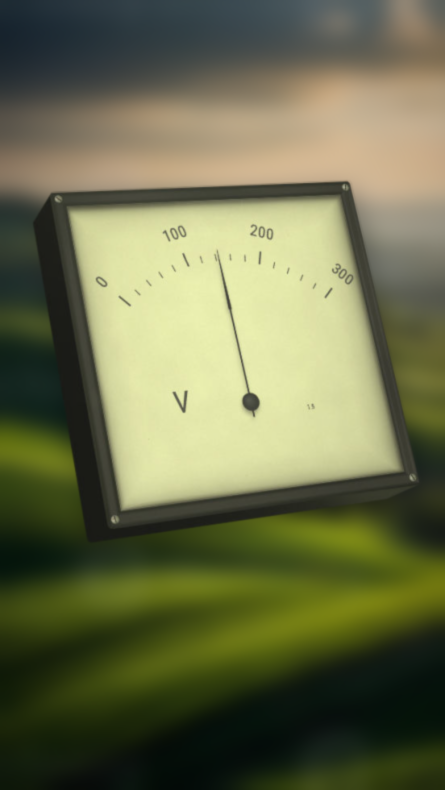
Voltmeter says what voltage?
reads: 140 V
